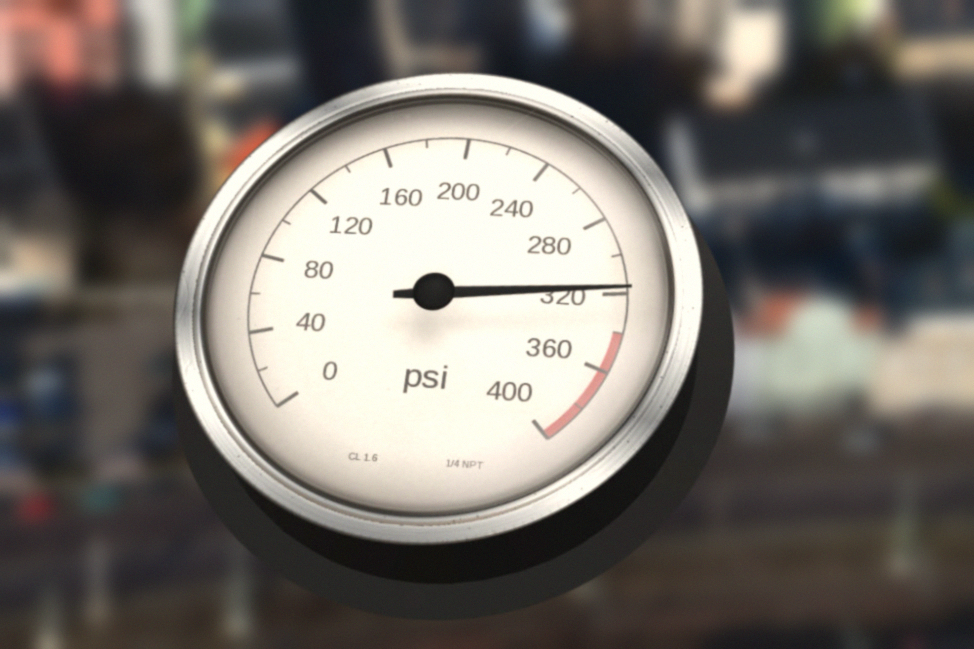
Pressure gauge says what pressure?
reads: 320 psi
